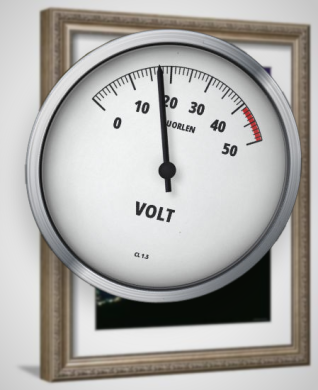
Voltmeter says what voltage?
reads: 17 V
